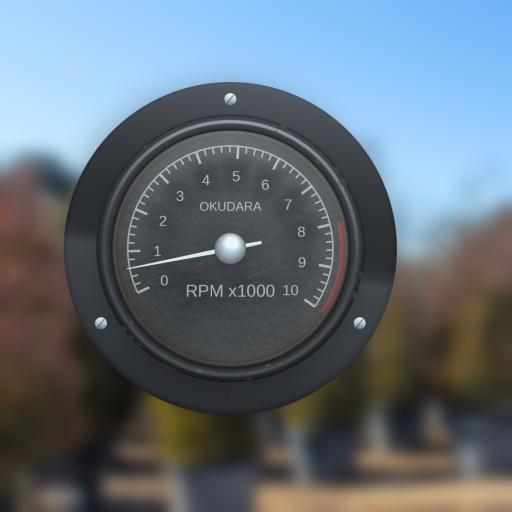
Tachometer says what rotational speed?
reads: 600 rpm
